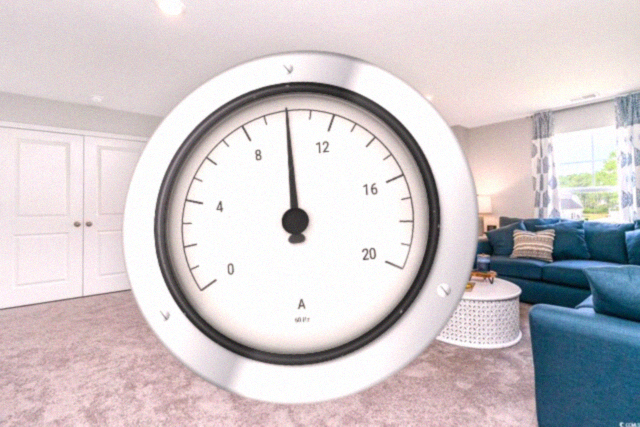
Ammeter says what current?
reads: 10 A
